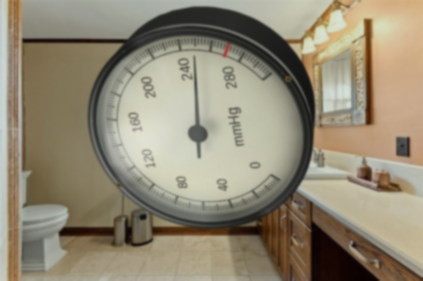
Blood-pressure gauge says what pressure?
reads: 250 mmHg
